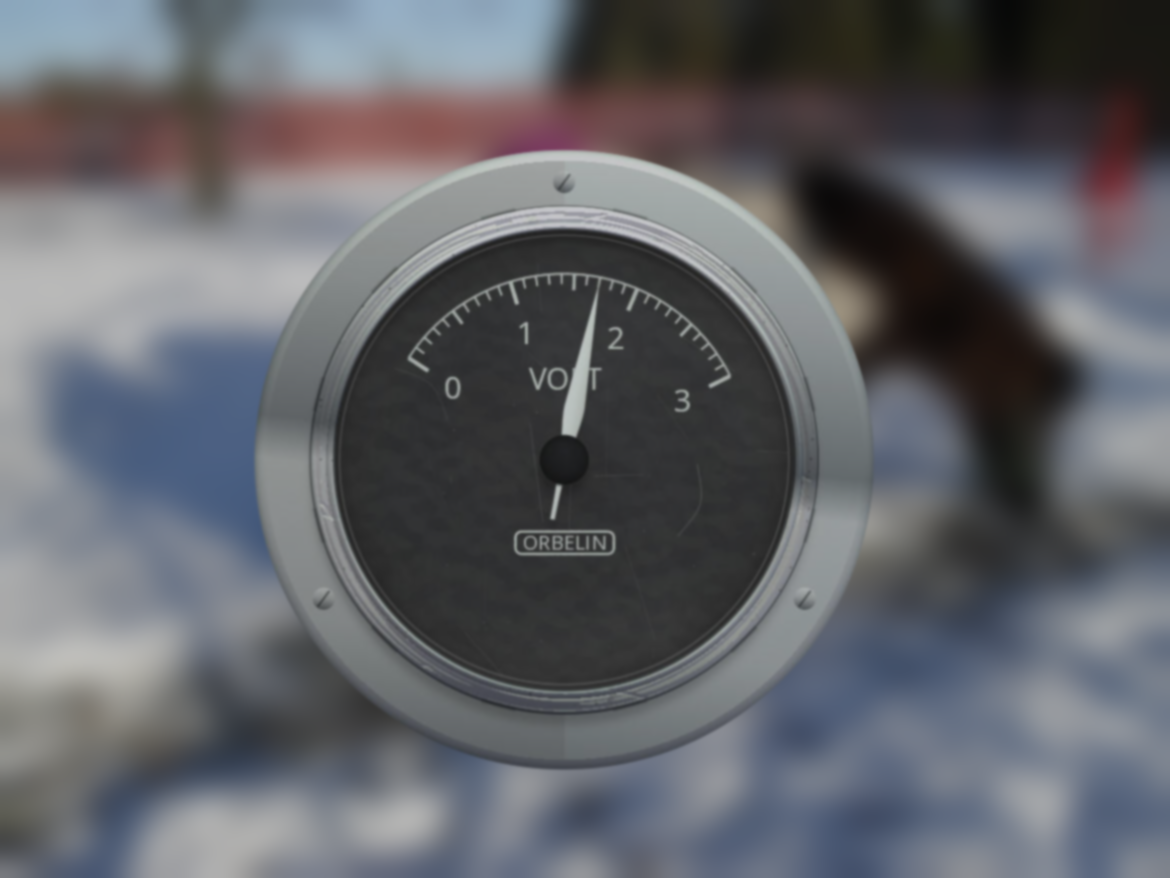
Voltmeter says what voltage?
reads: 1.7 V
